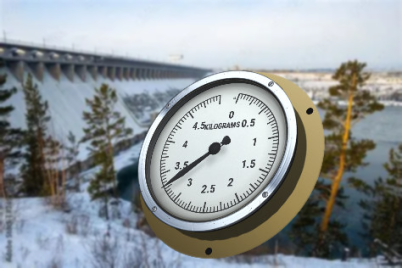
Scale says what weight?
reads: 3.25 kg
